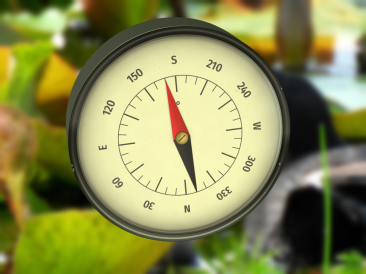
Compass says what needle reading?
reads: 170 °
